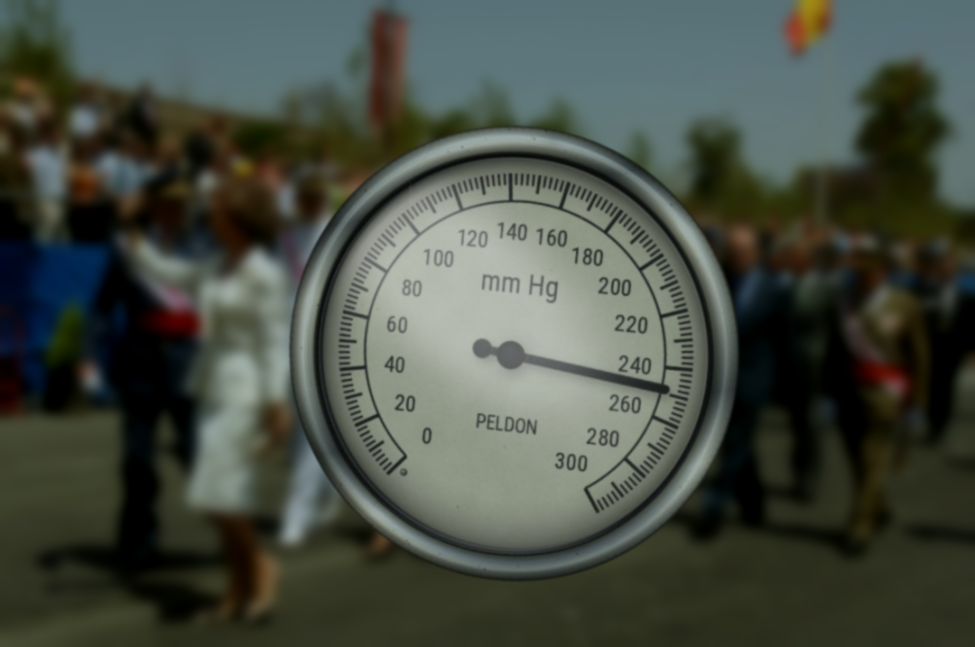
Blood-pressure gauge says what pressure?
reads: 248 mmHg
